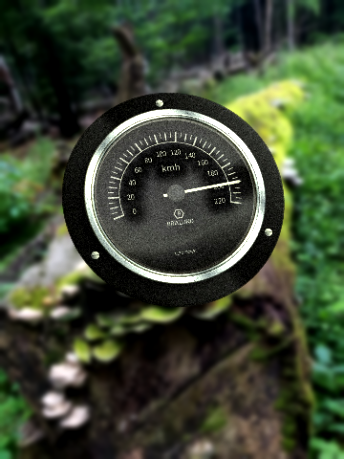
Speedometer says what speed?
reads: 200 km/h
